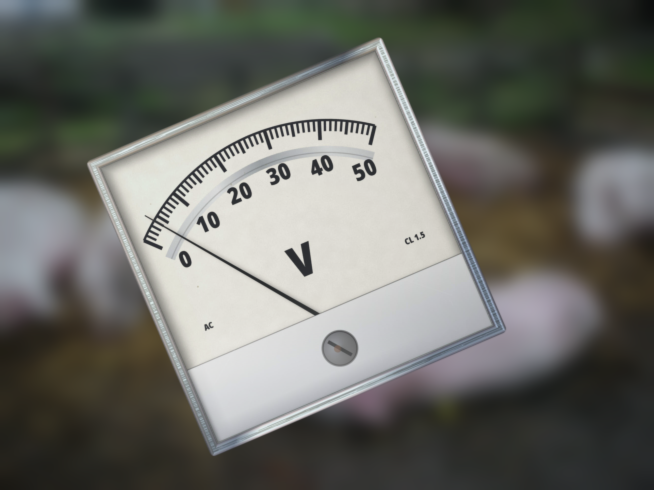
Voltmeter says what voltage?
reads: 4 V
